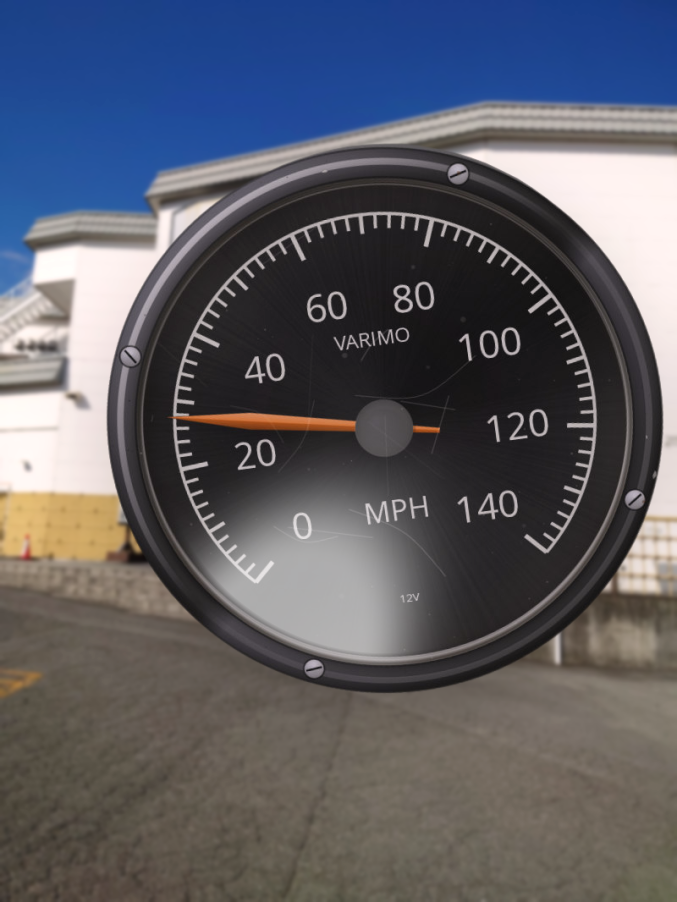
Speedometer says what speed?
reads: 28 mph
